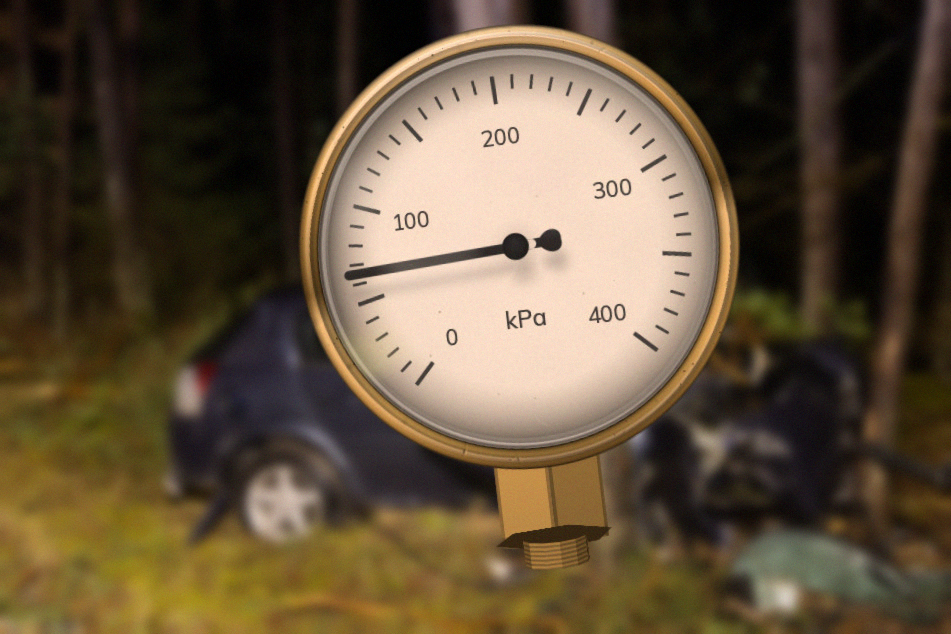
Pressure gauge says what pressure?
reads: 65 kPa
